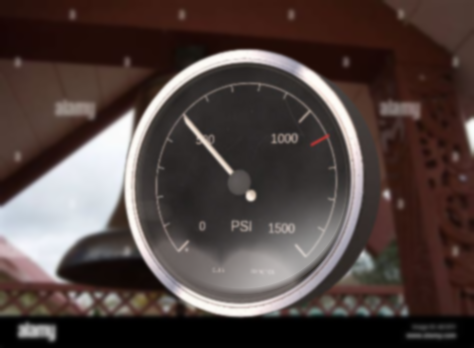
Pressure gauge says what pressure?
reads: 500 psi
